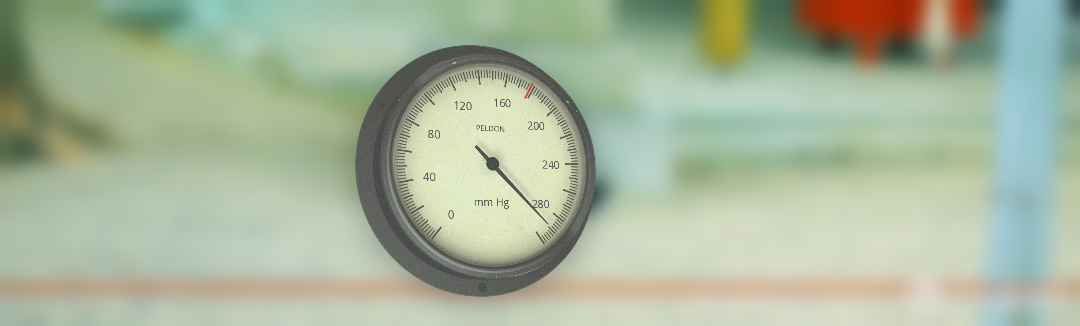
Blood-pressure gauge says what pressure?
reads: 290 mmHg
